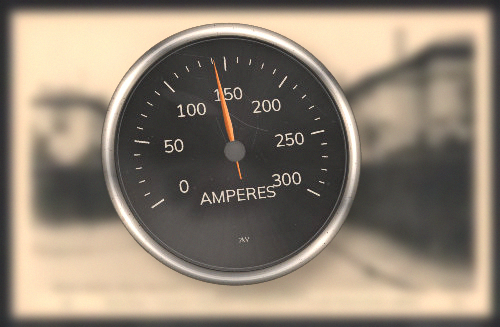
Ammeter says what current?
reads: 140 A
